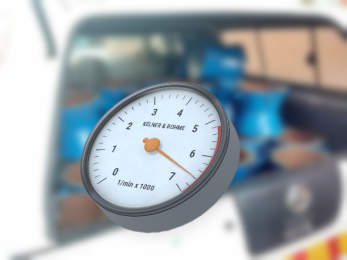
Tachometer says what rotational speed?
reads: 6600 rpm
